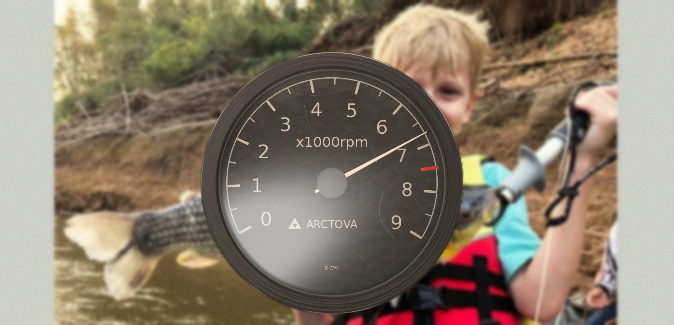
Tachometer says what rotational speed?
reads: 6750 rpm
